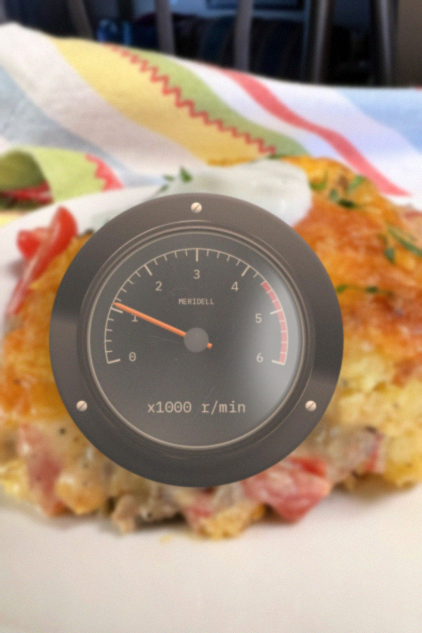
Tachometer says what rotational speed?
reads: 1100 rpm
